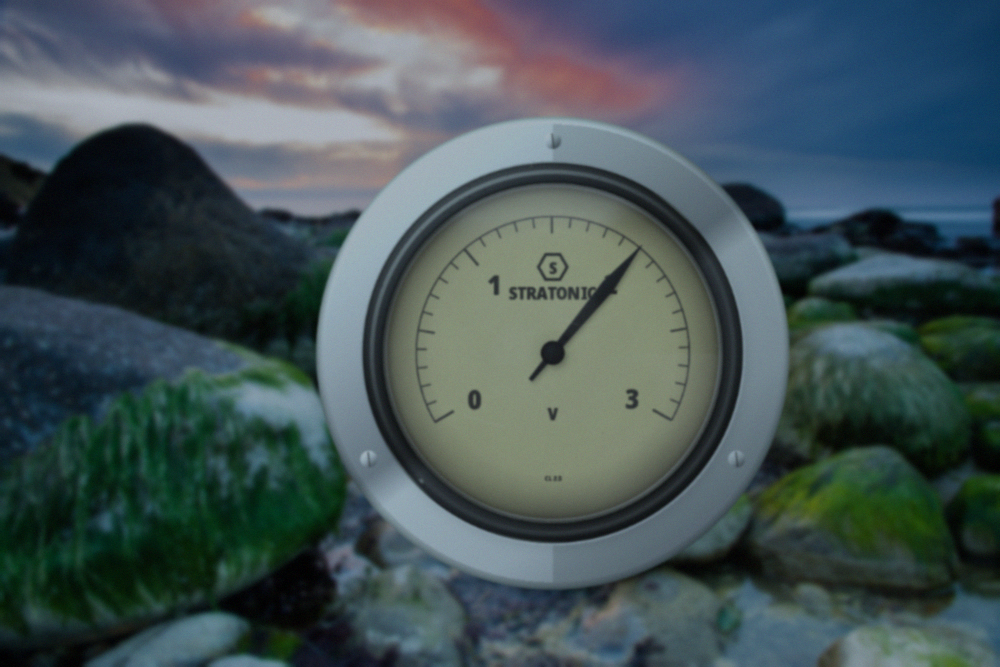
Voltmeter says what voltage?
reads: 2 V
